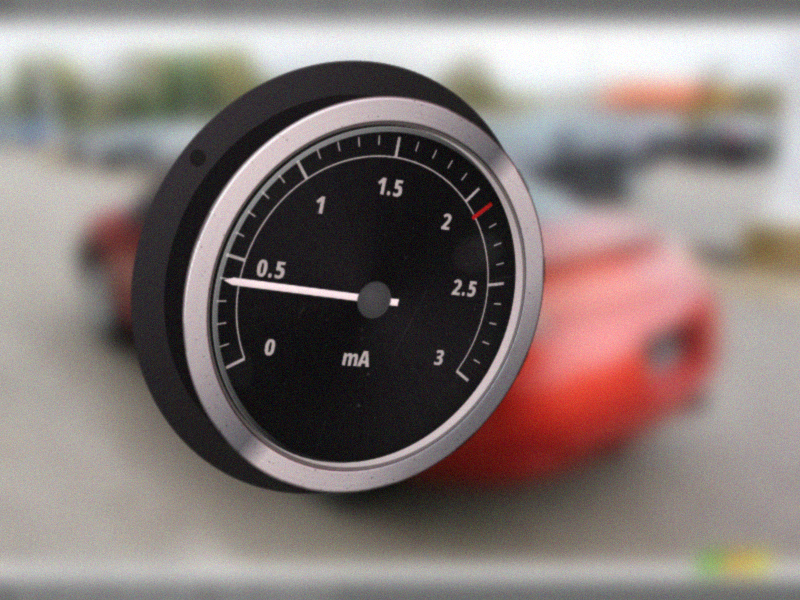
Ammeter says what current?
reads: 0.4 mA
